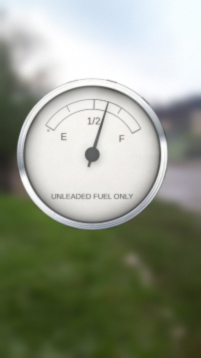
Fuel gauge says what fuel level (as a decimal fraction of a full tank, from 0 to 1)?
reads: 0.625
